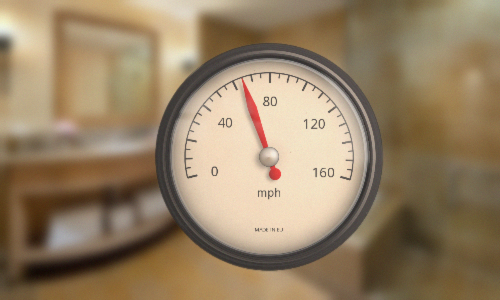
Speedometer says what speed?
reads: 65 mph
